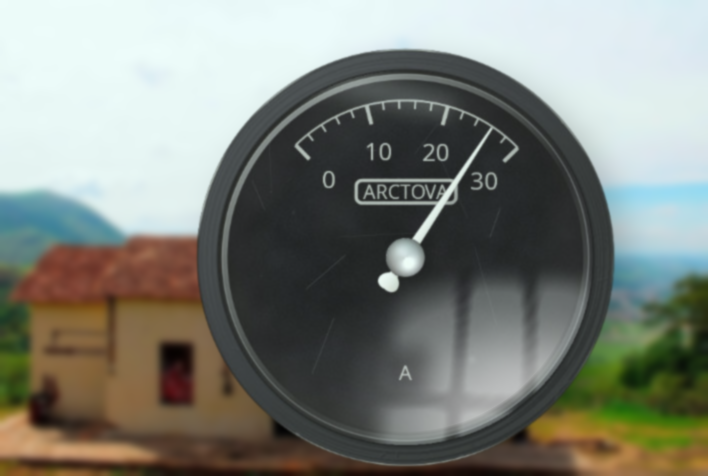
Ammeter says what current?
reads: 26 A
